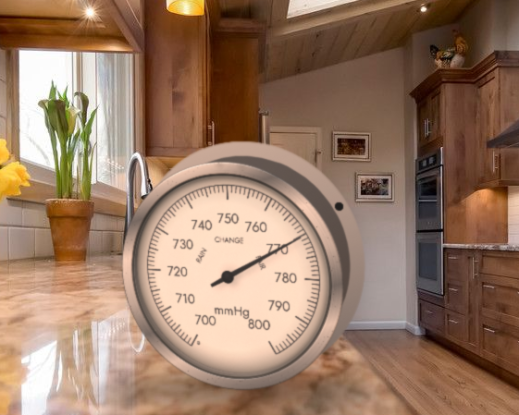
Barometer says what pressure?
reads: 770 mmHg
